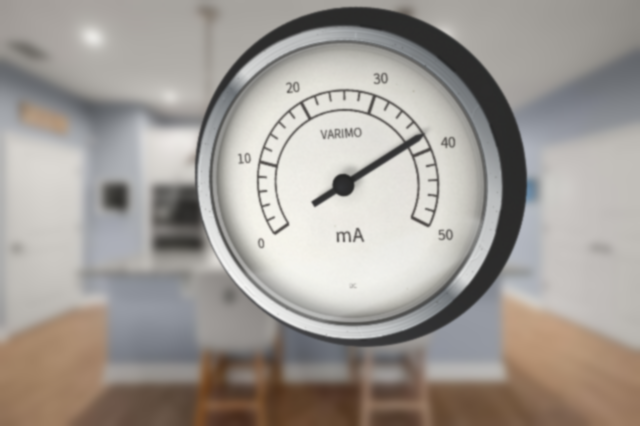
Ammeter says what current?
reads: 38 mA
